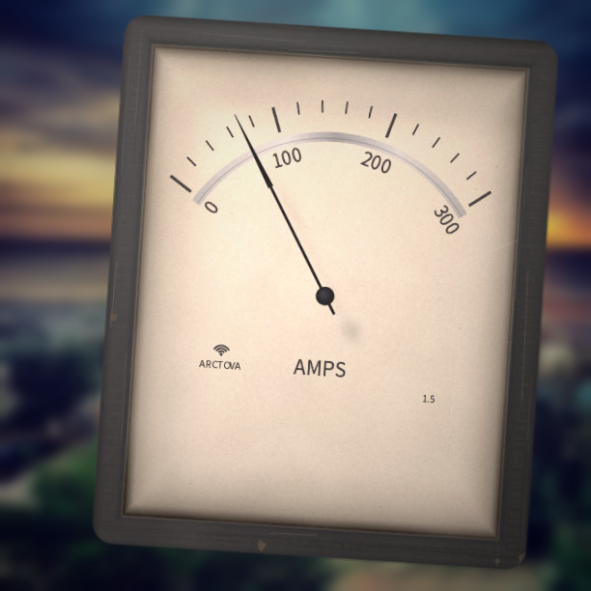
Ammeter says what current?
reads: 70 A
